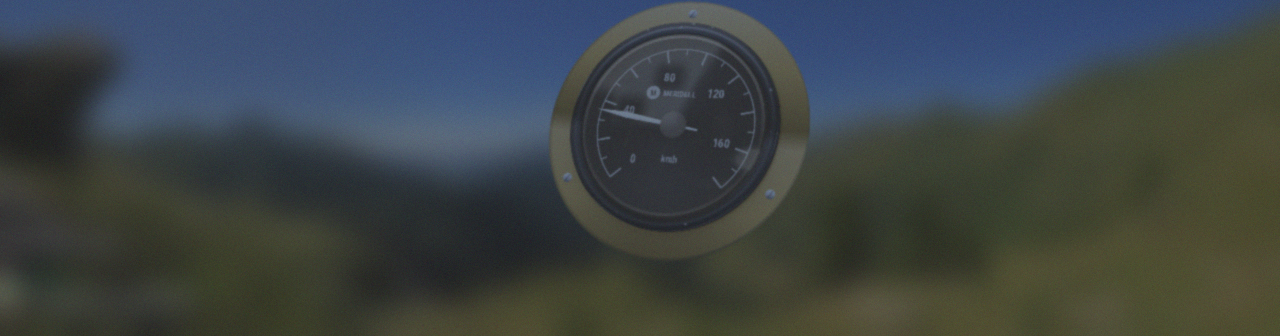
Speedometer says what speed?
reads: 35 km/h
